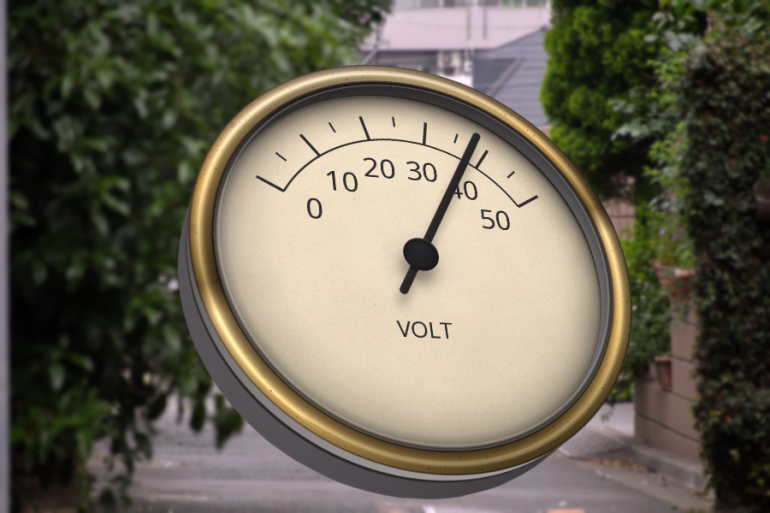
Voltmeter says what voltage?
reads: 37.5 V
